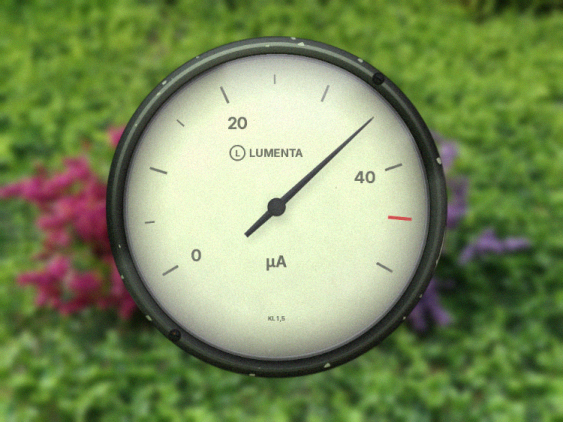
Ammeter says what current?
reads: 35 µA
